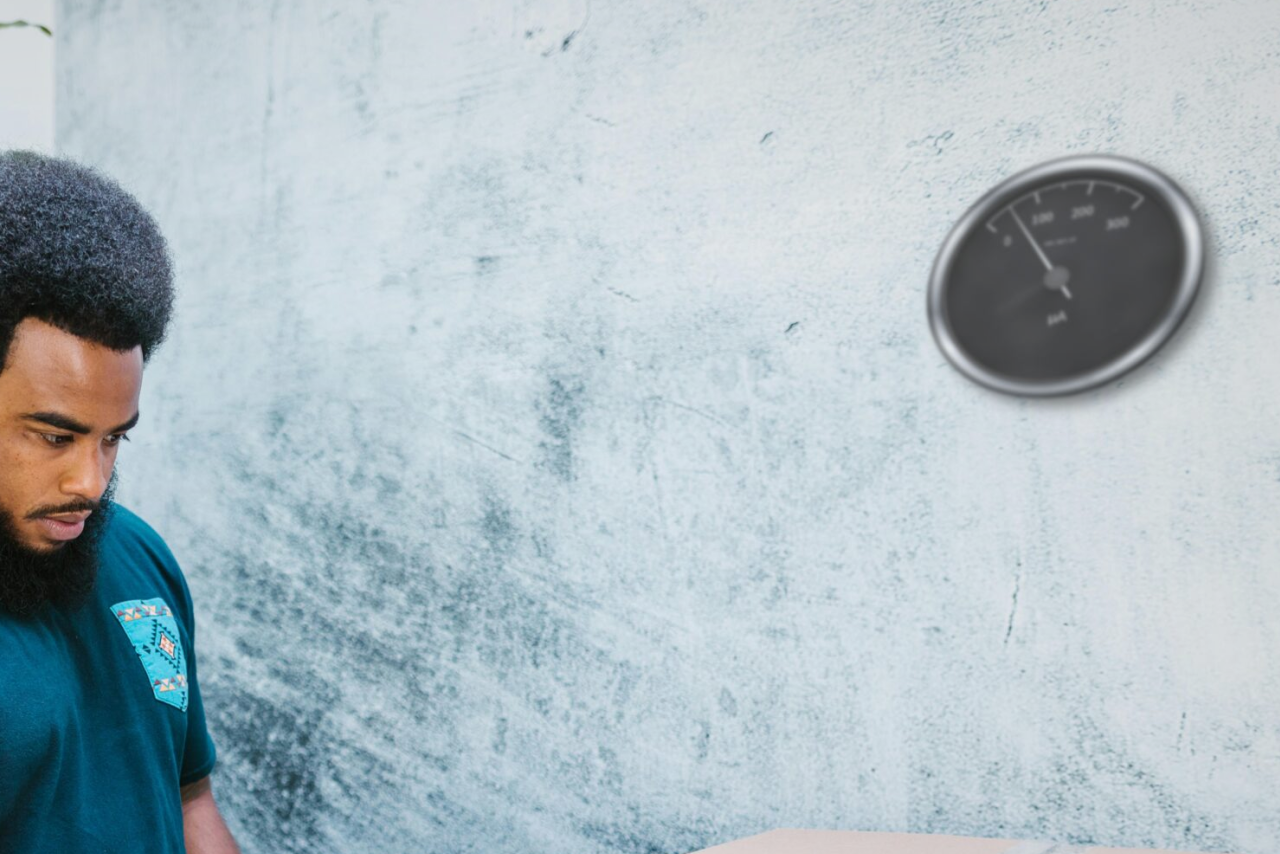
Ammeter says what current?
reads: 50 µA
